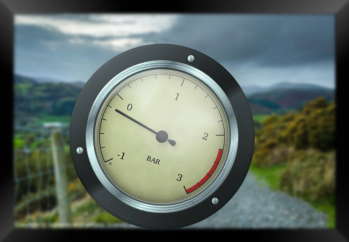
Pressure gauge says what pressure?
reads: -0.2 bar
